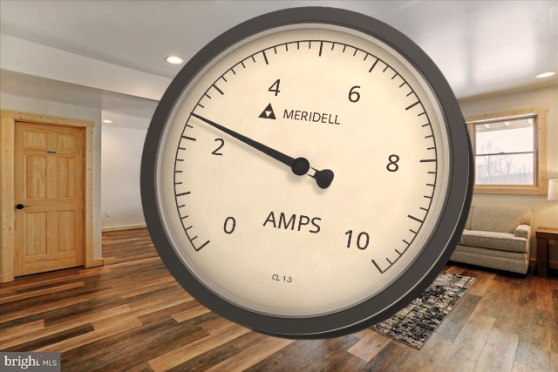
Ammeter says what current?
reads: 2.4 A
